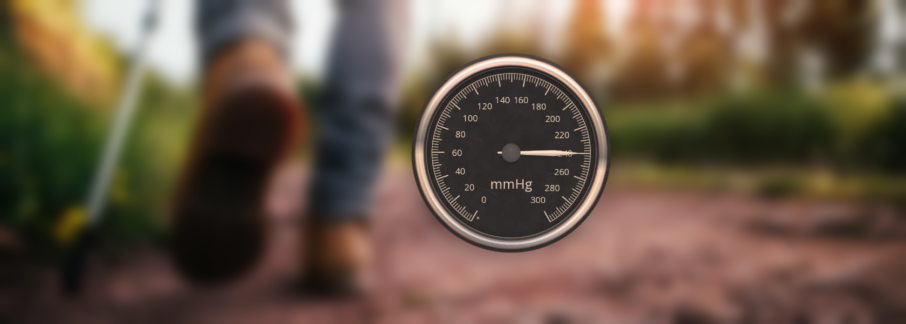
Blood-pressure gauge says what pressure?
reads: 240 mmHg
